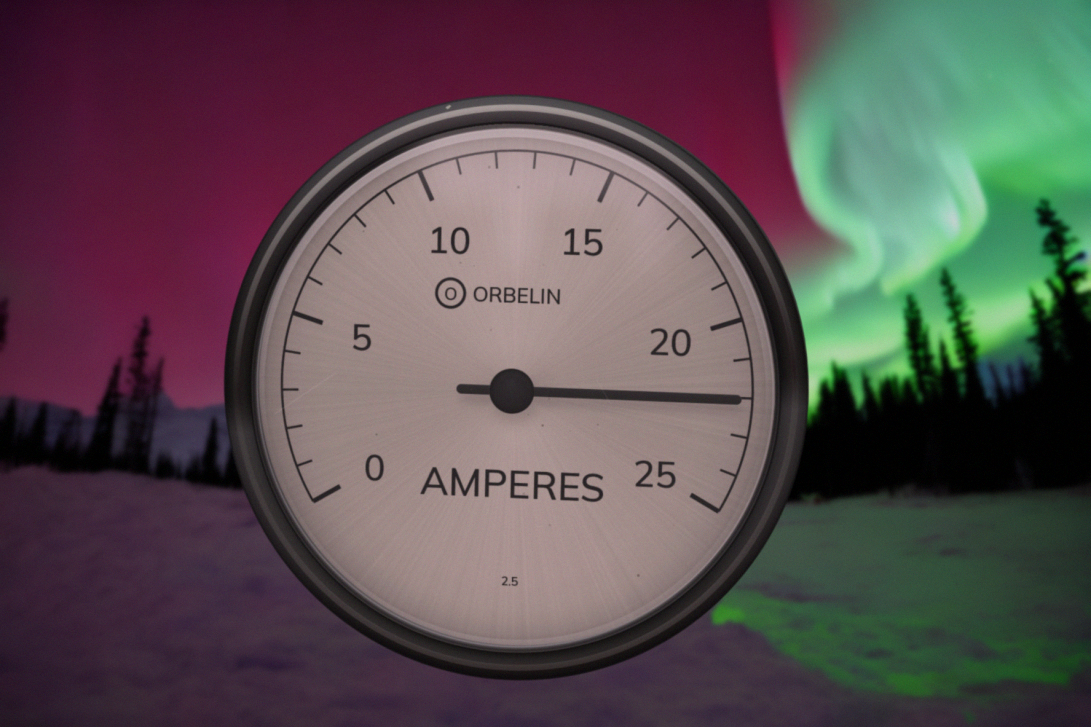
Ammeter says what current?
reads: 22 A
